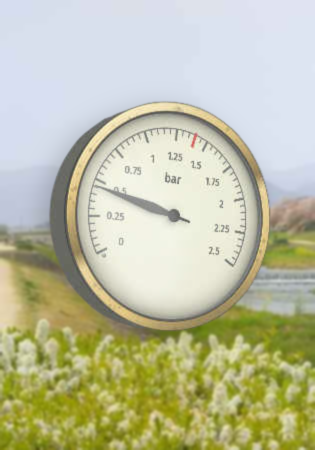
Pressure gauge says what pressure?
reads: 0.45 bar
